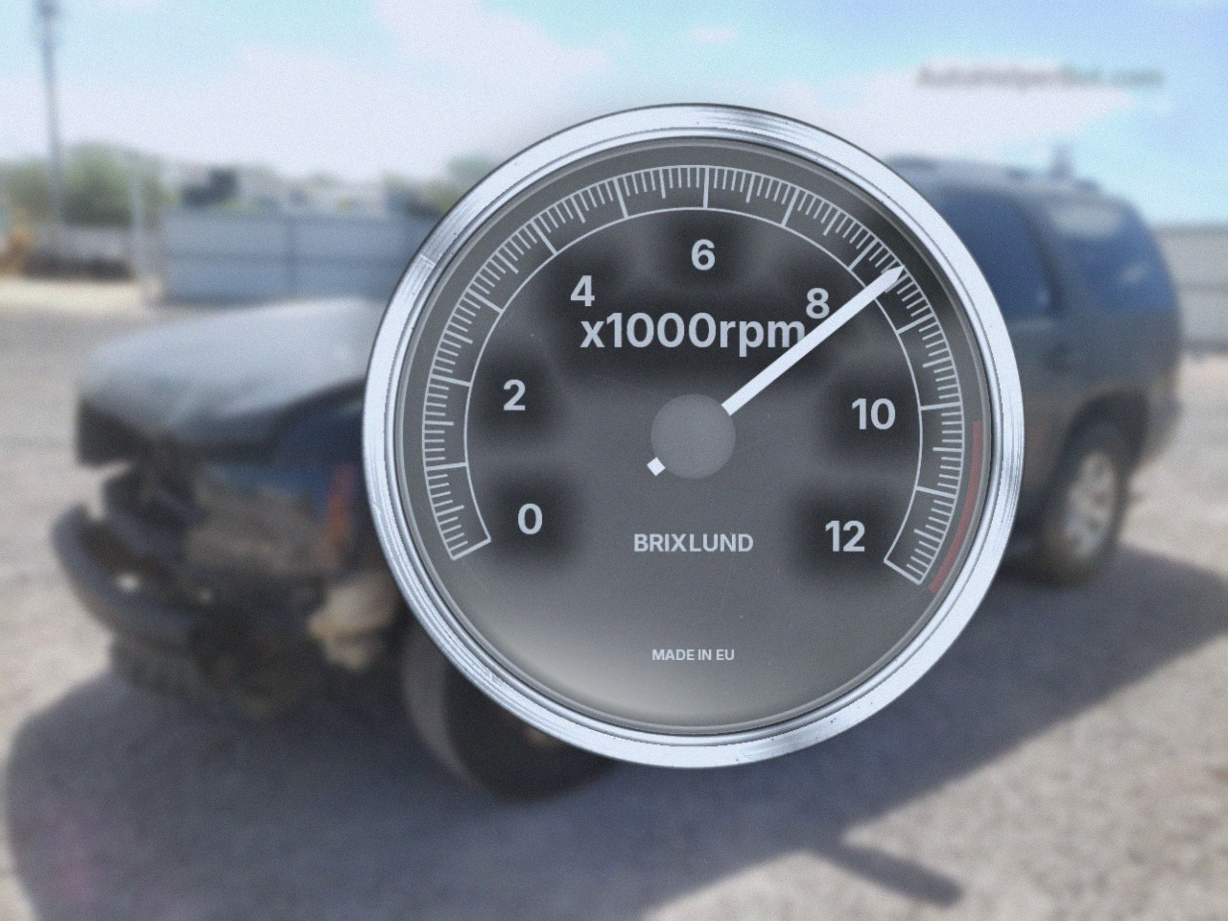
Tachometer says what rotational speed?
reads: 8400 rpm
